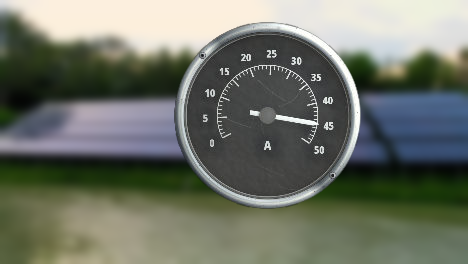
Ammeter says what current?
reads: 45 A
